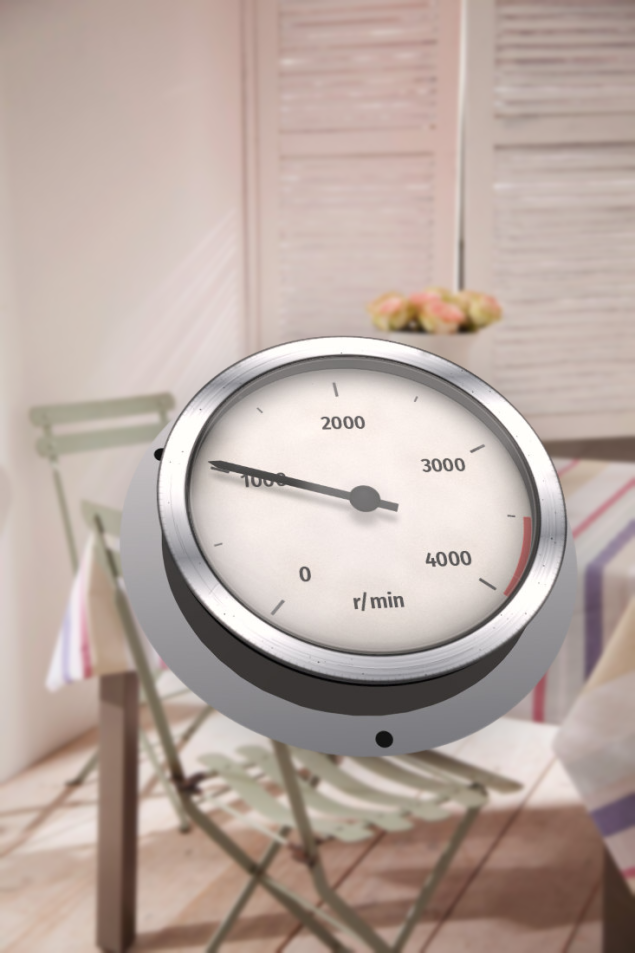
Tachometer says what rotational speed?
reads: 1000 rpm
